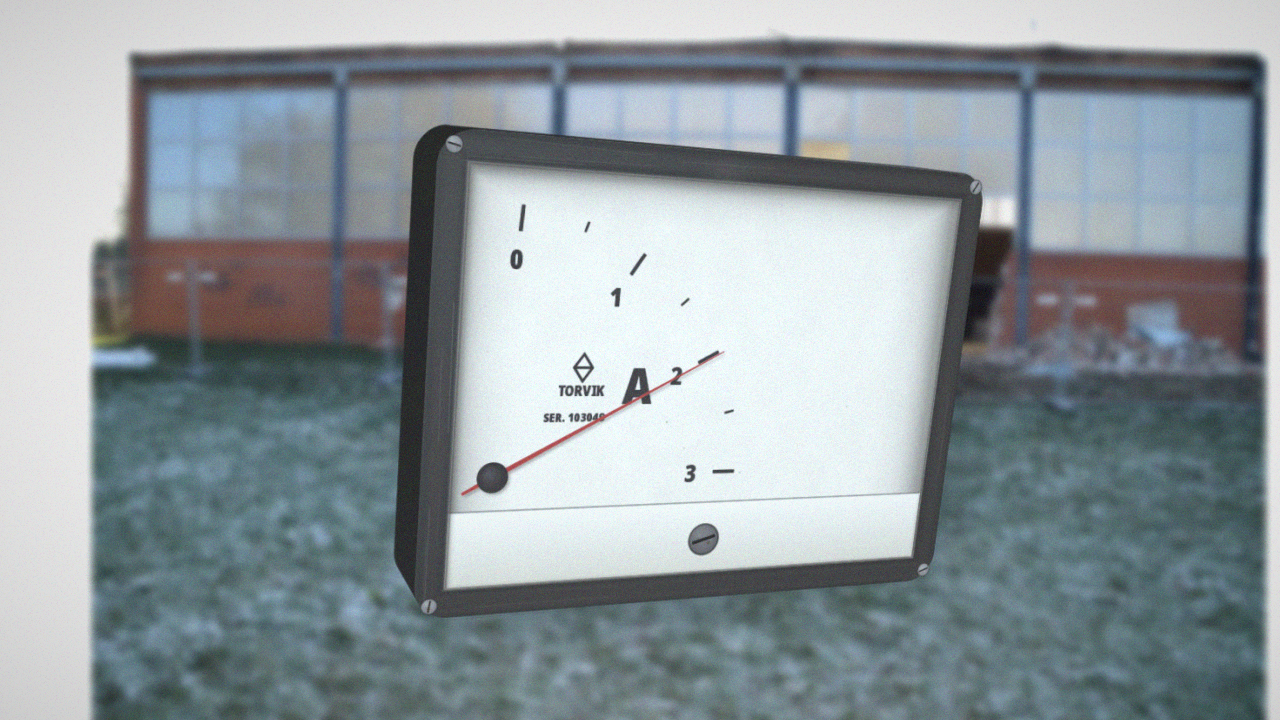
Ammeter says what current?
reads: 2 A
